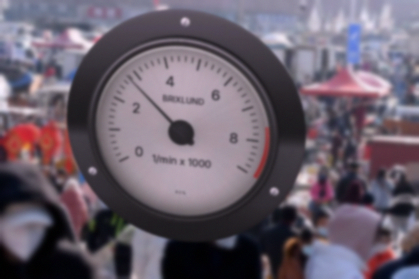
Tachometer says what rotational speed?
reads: 2800 rpm
